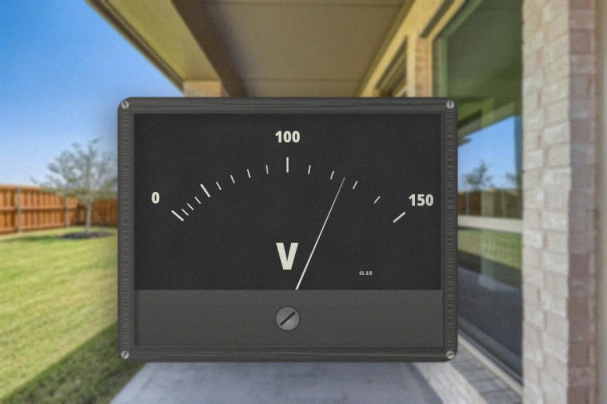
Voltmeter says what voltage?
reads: 125 V
